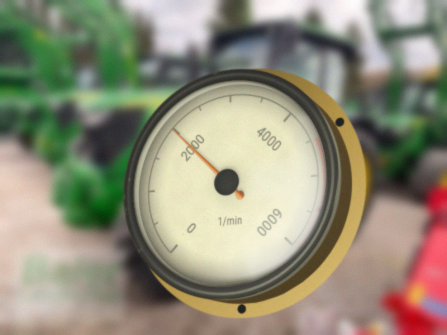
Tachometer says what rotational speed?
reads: 2000 rpm
